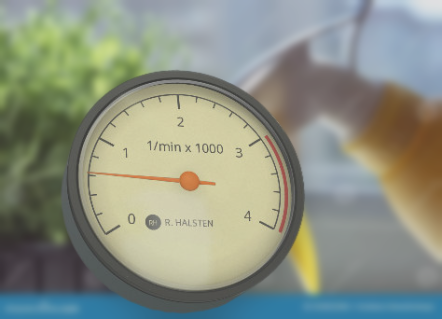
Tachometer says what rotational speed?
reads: 600 rpm
